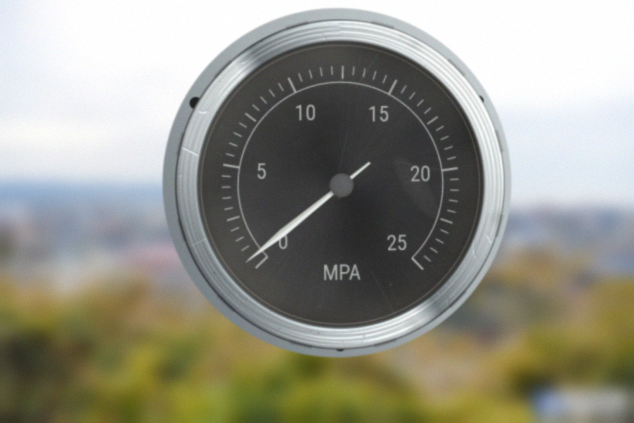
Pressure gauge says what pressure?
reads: 0.5 MPa
